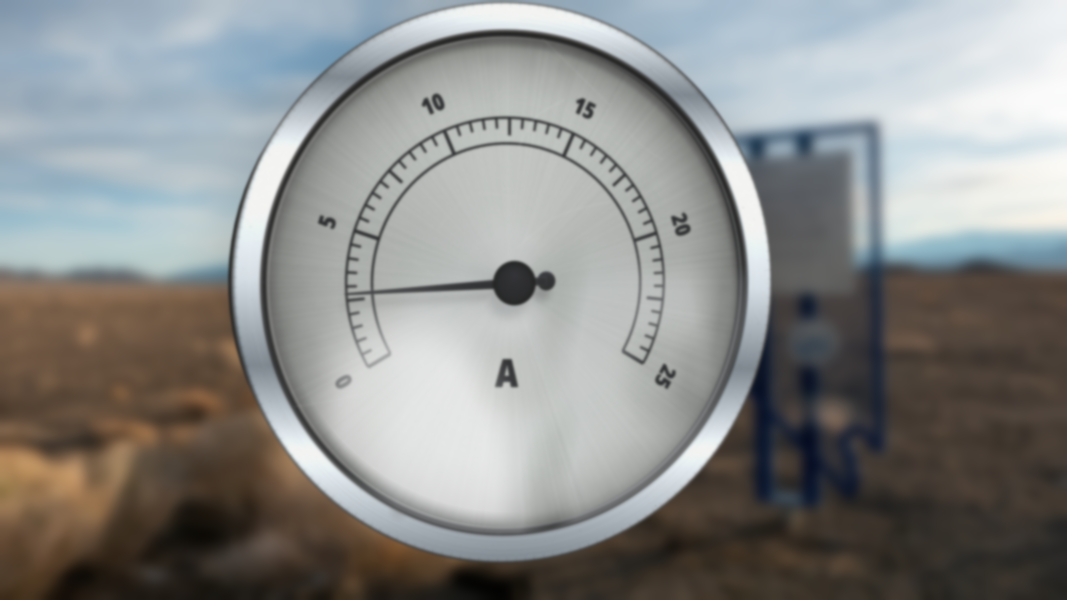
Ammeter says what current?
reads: 2.75 A
